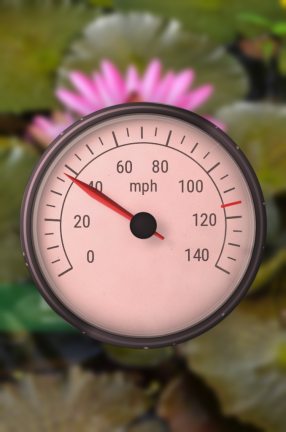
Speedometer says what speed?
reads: 37.5 mph
